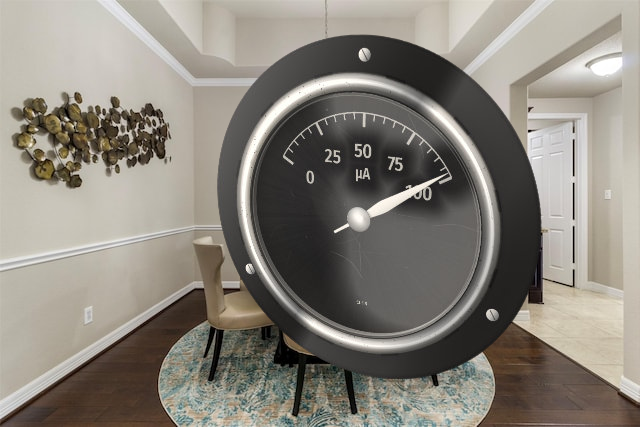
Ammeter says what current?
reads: 97.5 µA
